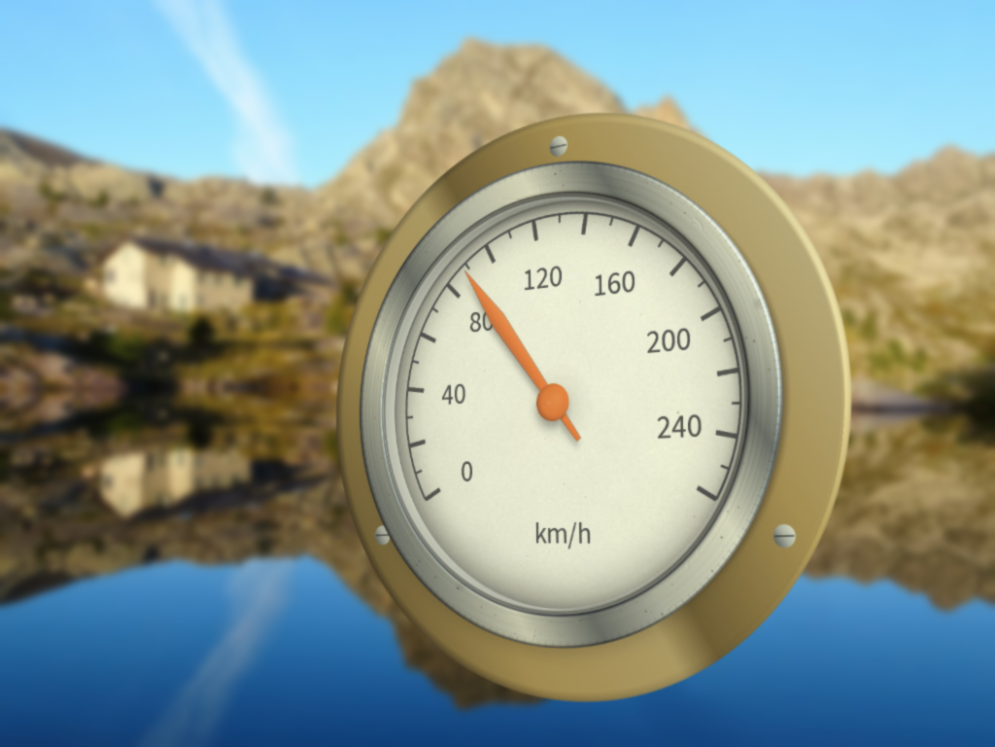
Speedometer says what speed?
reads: 90 km/h
